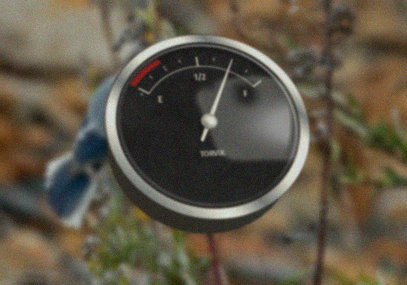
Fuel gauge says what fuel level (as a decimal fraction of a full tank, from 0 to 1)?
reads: 0.75
